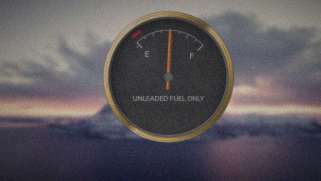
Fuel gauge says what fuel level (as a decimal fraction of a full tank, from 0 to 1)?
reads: 0.5
